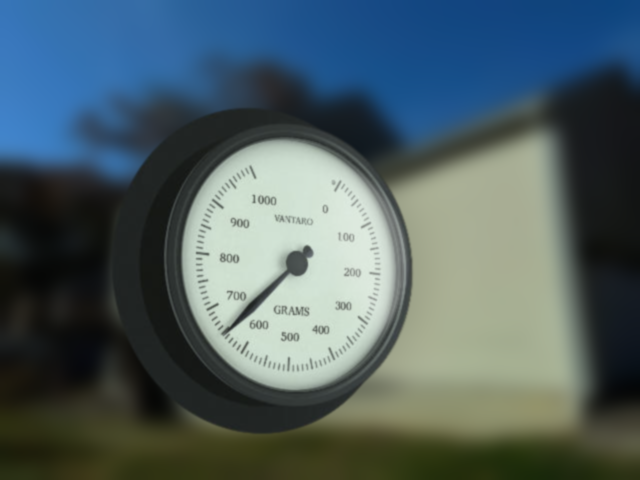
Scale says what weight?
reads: 650 g
